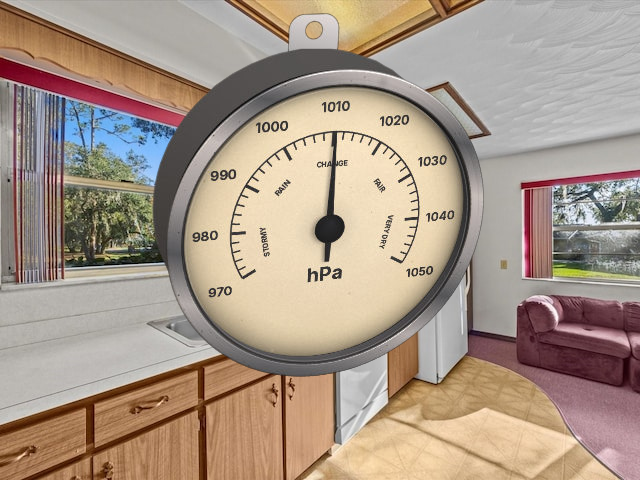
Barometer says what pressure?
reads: 1010 hPa
